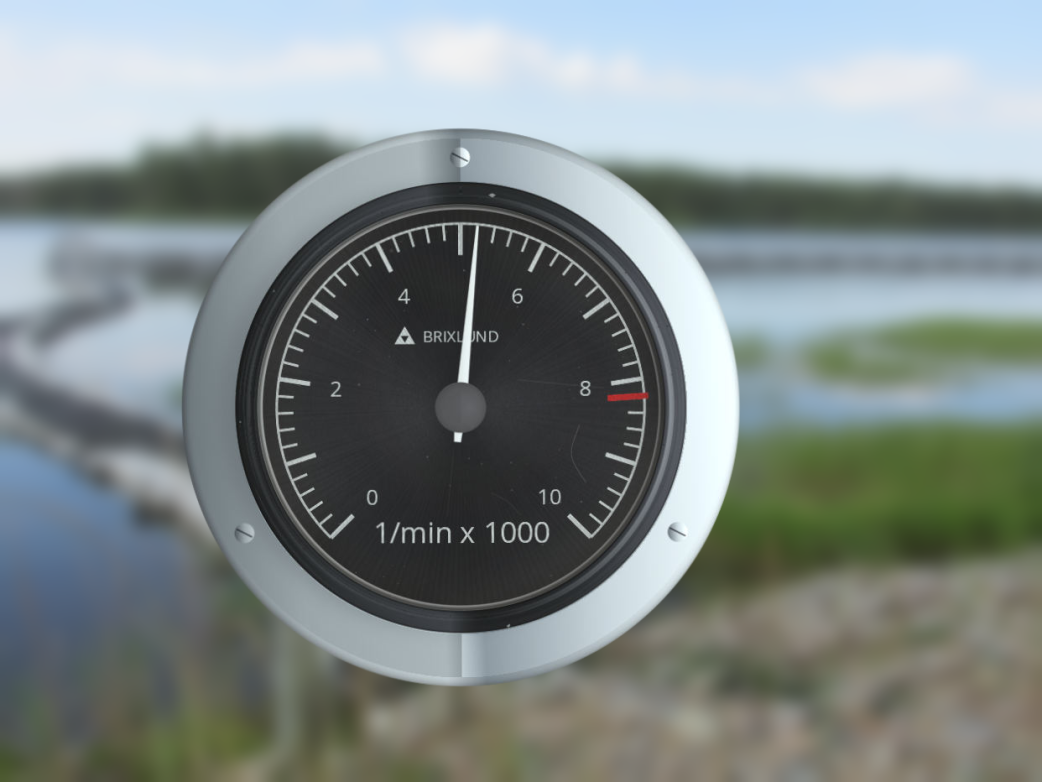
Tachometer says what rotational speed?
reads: 5200 rpm
